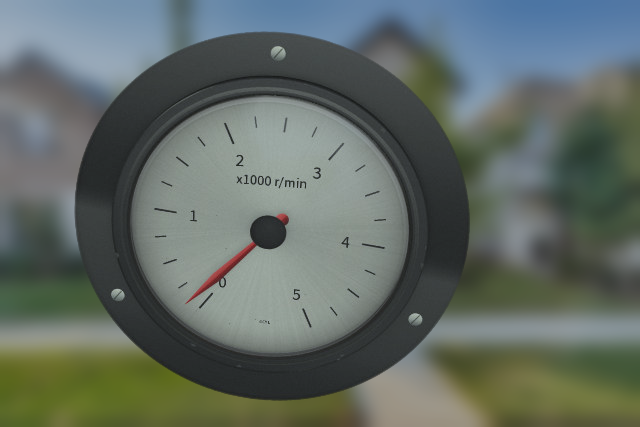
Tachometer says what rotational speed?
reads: 125 rpm
